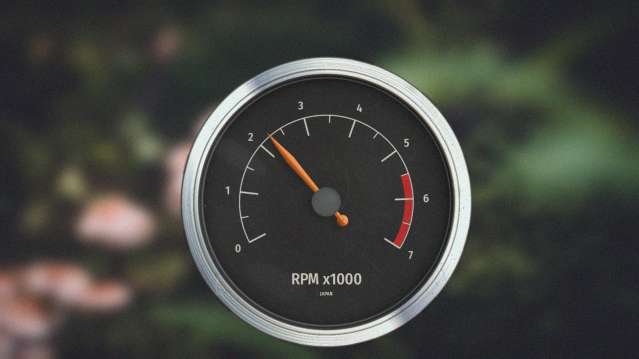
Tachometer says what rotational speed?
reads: 2250 rpm
